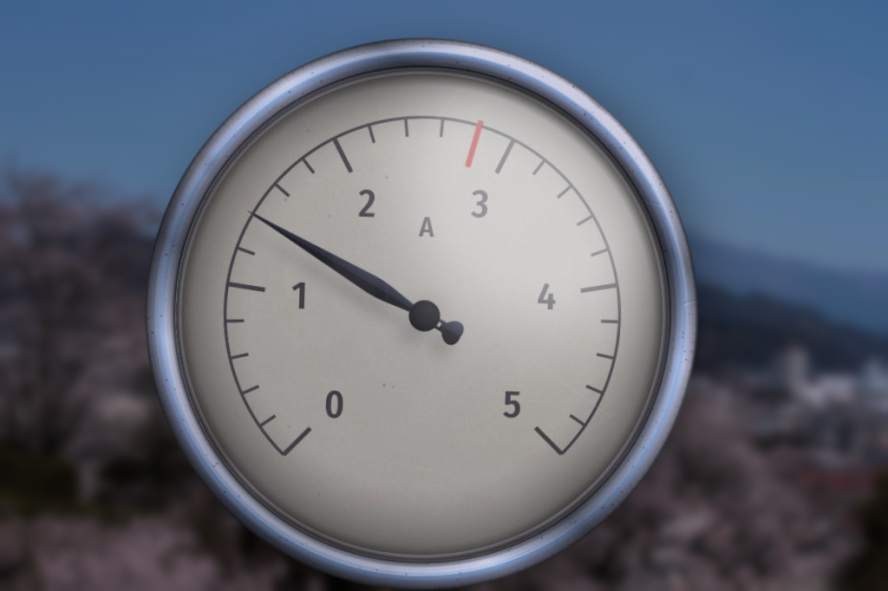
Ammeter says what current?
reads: 1.4 A
